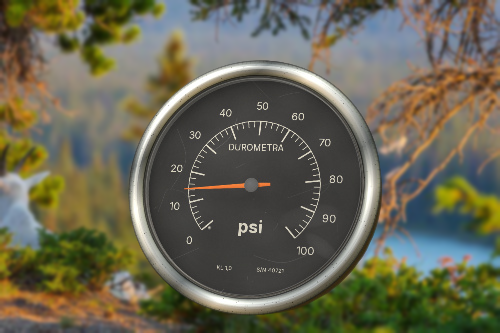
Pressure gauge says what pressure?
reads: 14 psi
